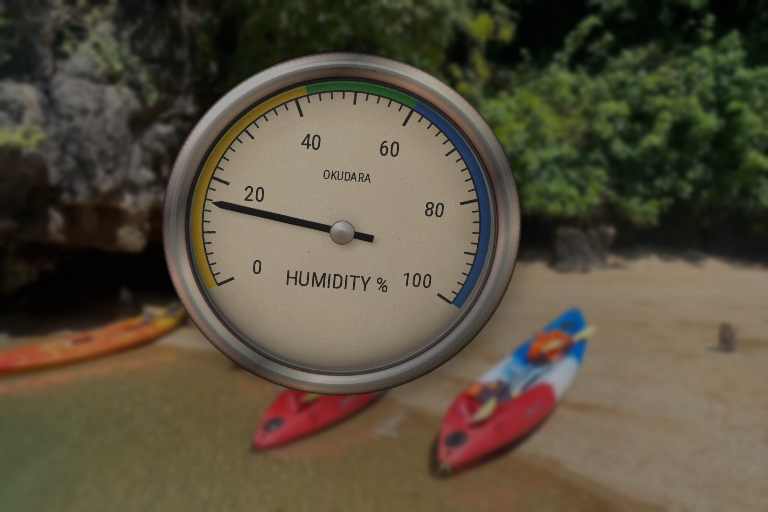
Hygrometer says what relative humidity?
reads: 16 %
